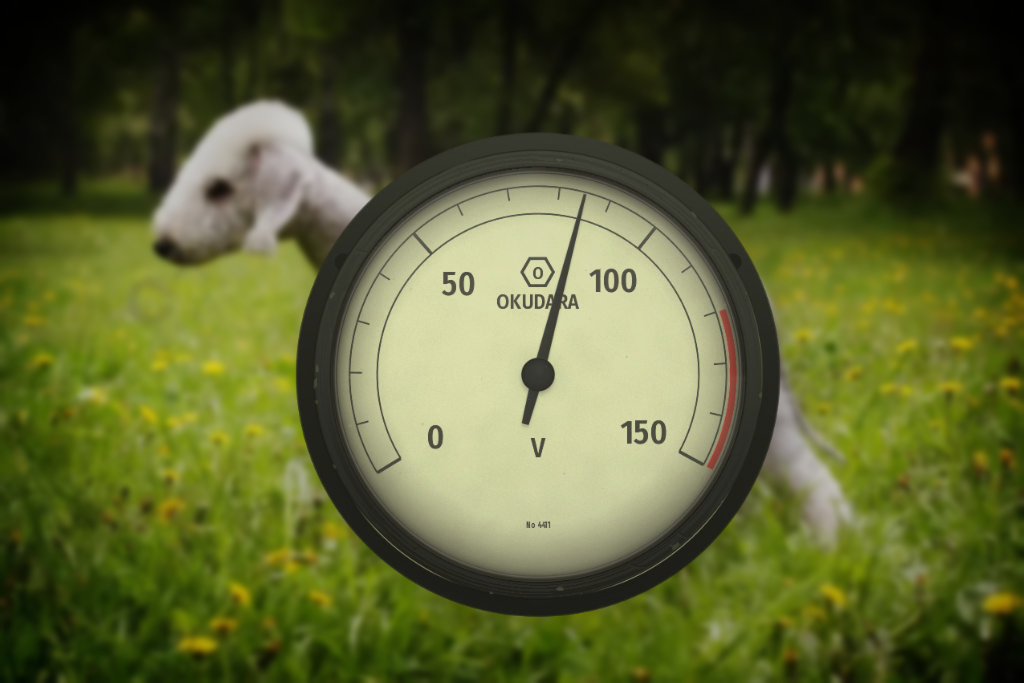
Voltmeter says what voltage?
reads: 85 V
